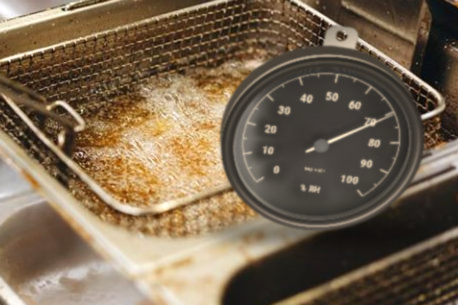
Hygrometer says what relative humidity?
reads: 70 %
